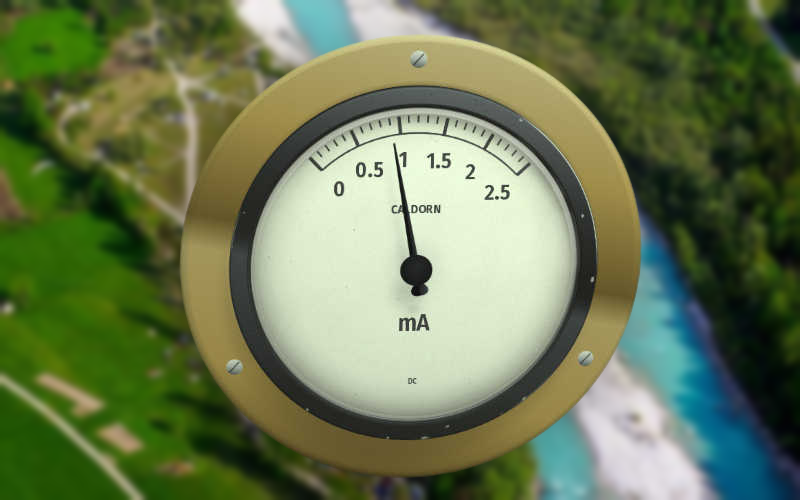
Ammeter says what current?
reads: 0.9 mA
